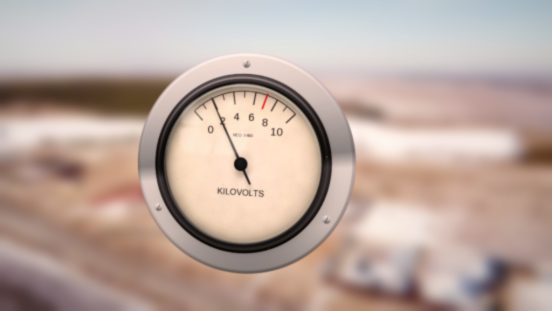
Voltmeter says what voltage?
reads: 2 kV
